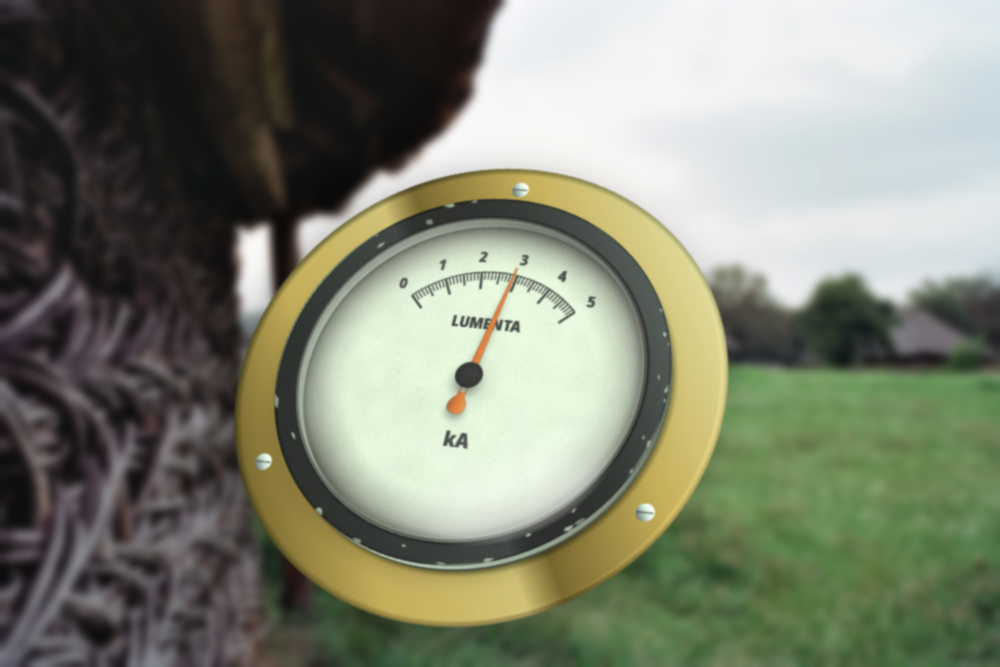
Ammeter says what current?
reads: 3 kA
